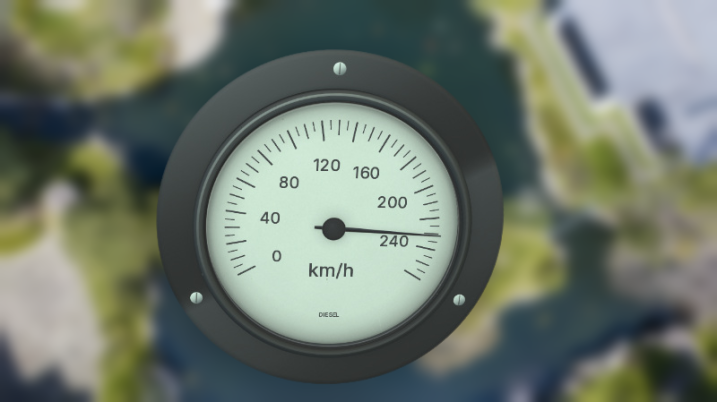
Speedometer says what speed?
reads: 230 km/h
